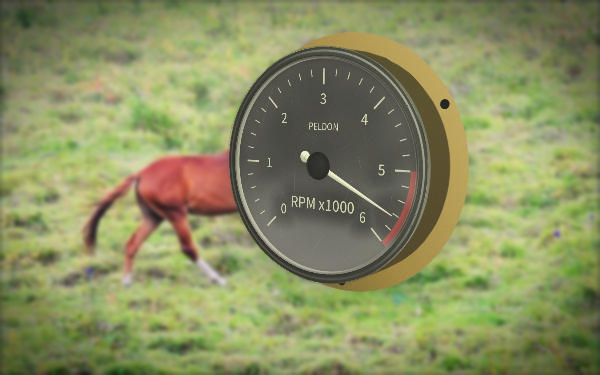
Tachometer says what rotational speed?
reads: 5600 rpm
